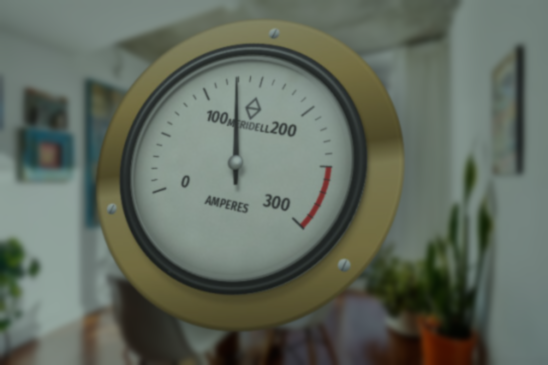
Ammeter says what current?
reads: 130 A
